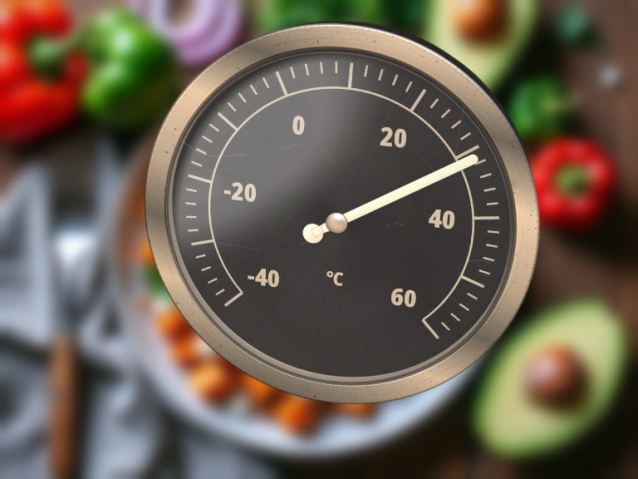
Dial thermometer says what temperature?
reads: 31 °C
